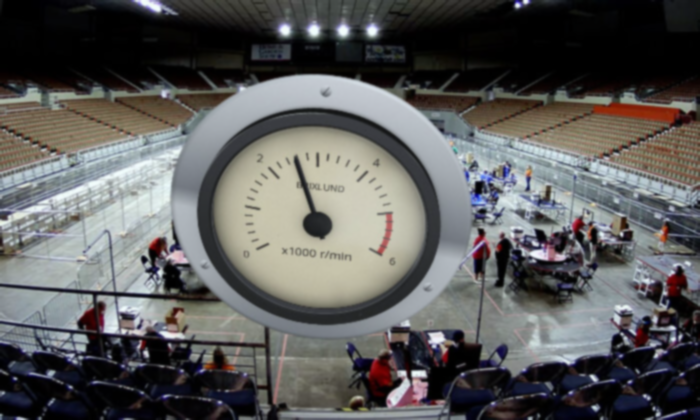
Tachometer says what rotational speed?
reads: 2600 rpm
